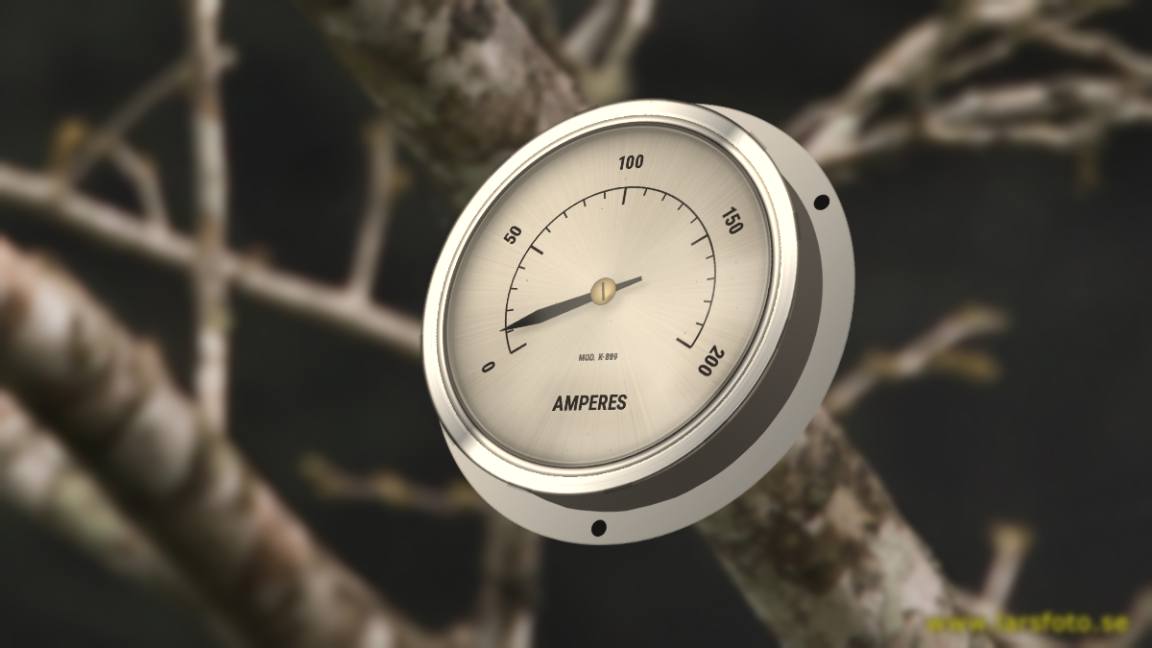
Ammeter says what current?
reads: 10 A
